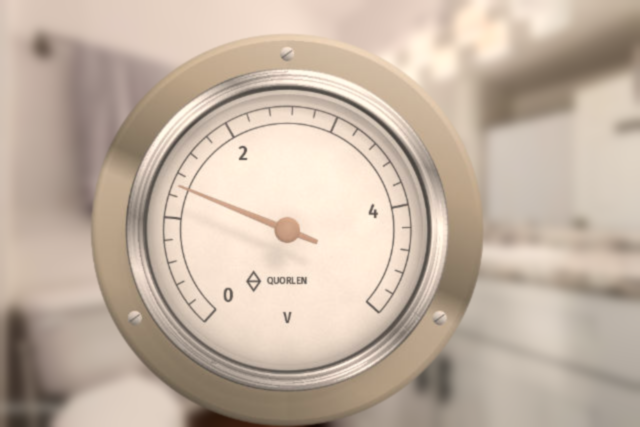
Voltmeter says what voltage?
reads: 1.3 V
